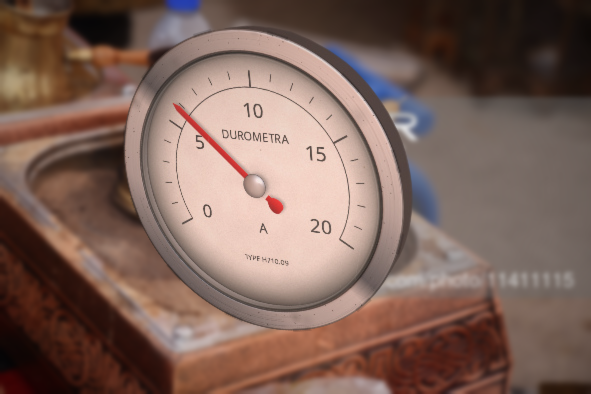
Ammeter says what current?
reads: 6 A
